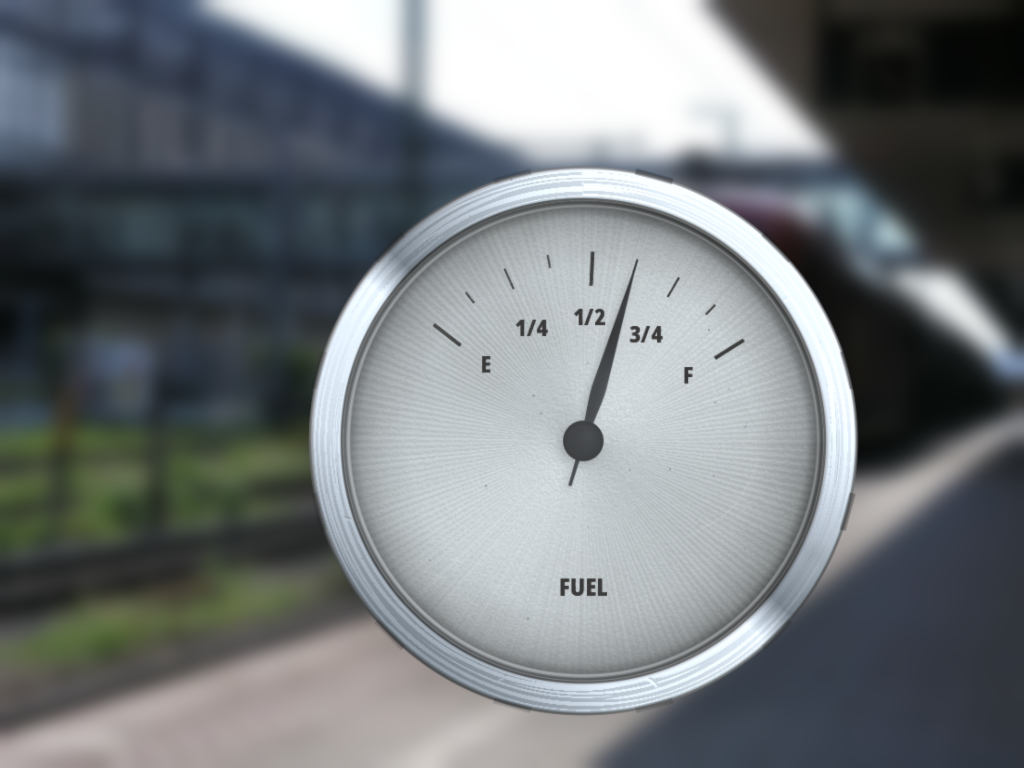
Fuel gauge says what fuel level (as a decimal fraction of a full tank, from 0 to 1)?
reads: 0.625
